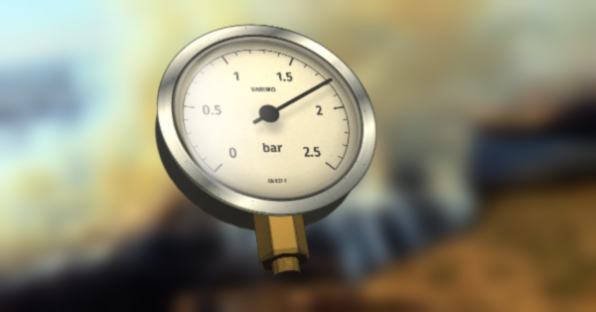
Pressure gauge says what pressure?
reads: 1.8 bar
